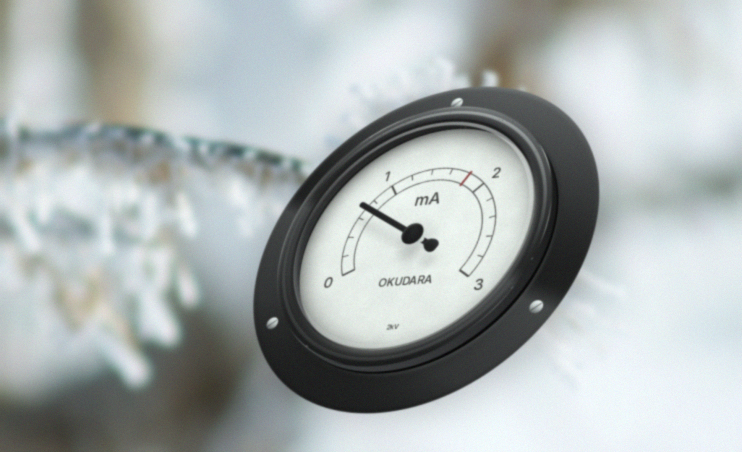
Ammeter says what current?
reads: 0.7 mA
